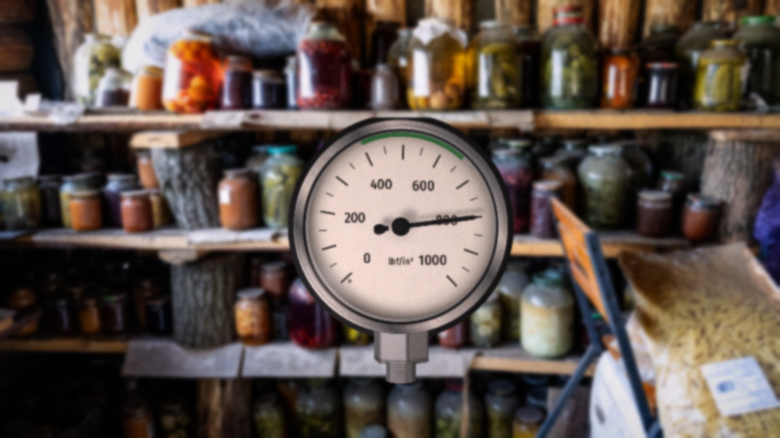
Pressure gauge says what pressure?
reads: 800 psi
